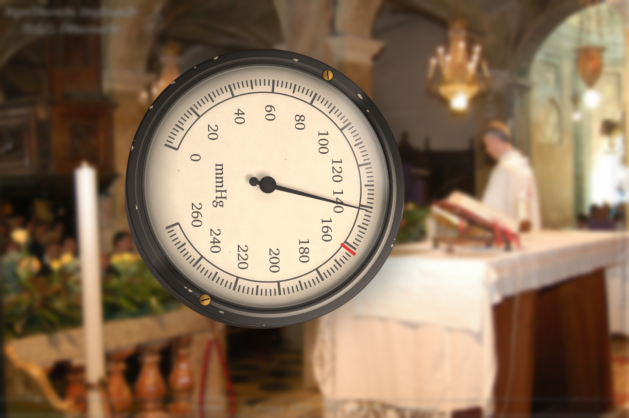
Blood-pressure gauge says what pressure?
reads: 142 mmHg
